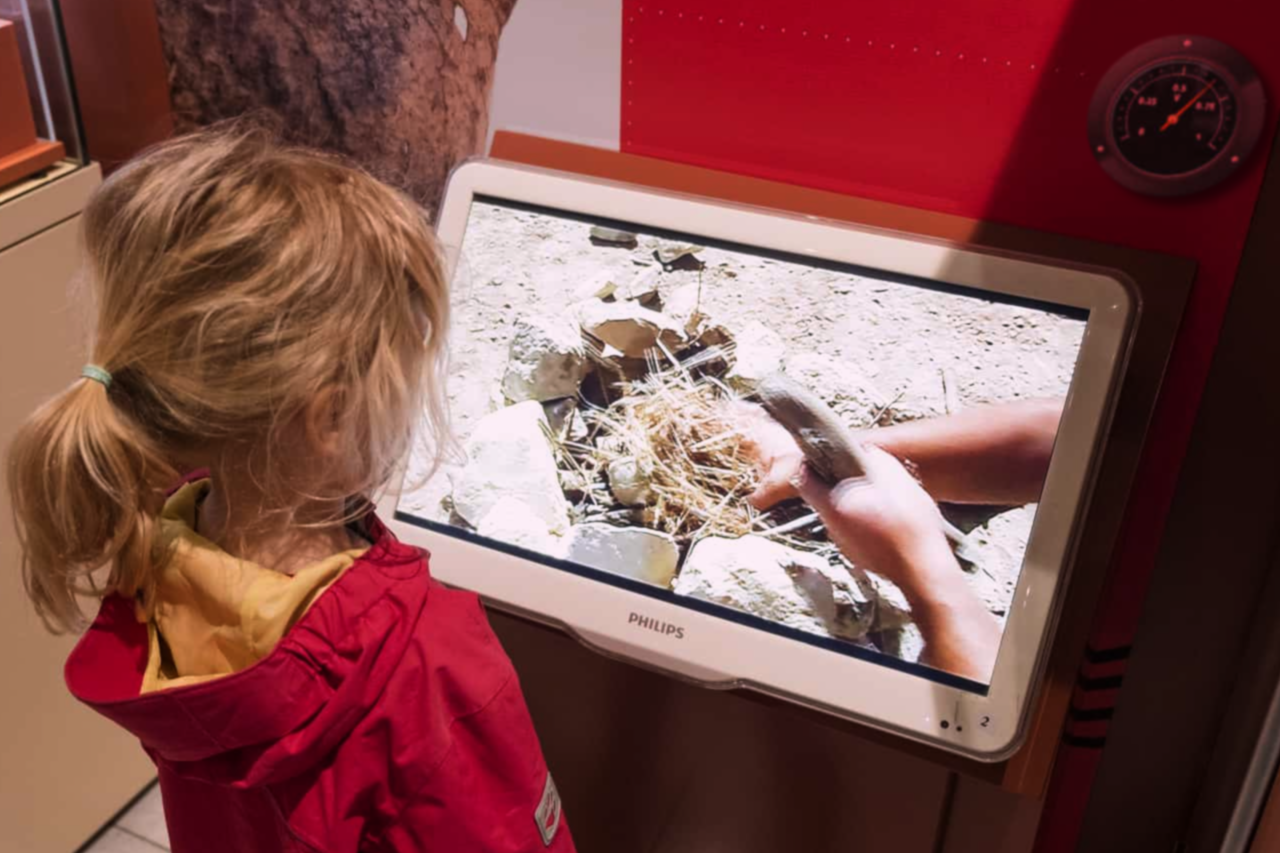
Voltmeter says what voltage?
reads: 0.65 V
